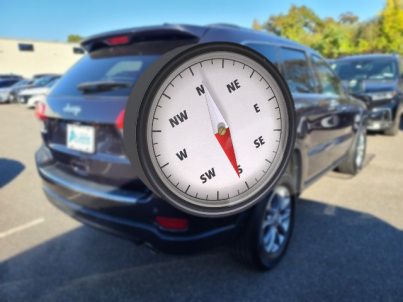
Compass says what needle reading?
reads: 185 °
